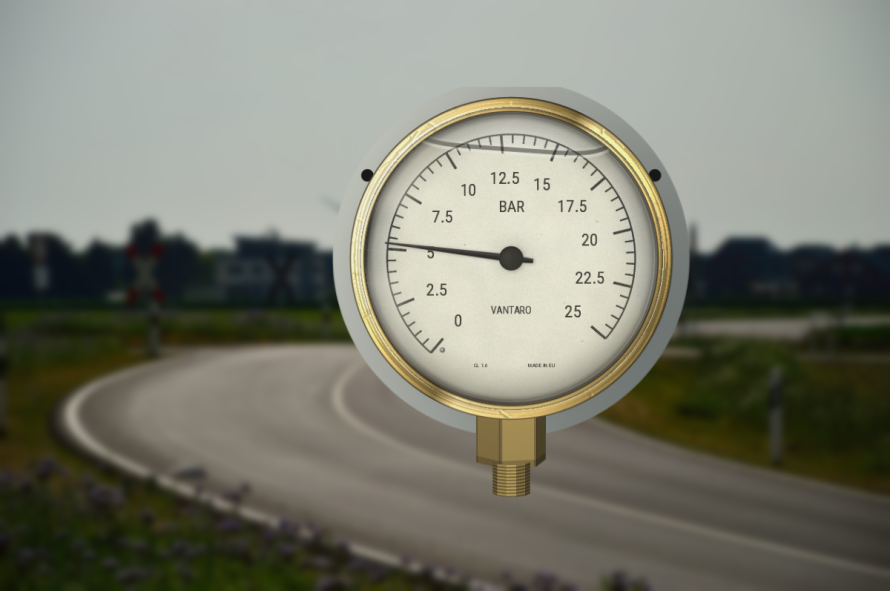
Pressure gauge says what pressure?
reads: 5.25 bar
